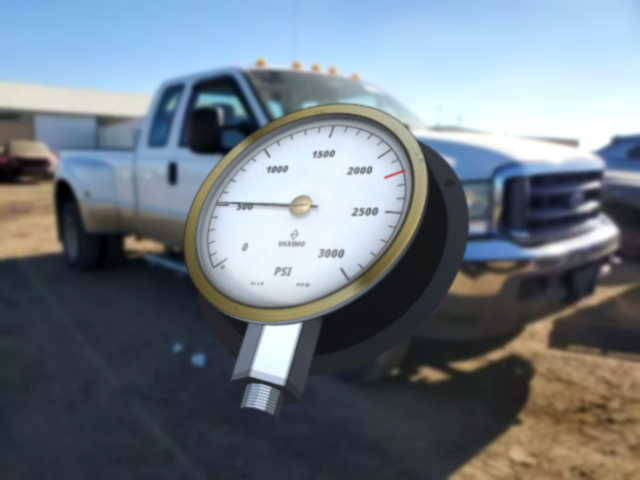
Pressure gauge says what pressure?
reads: 500 psi
